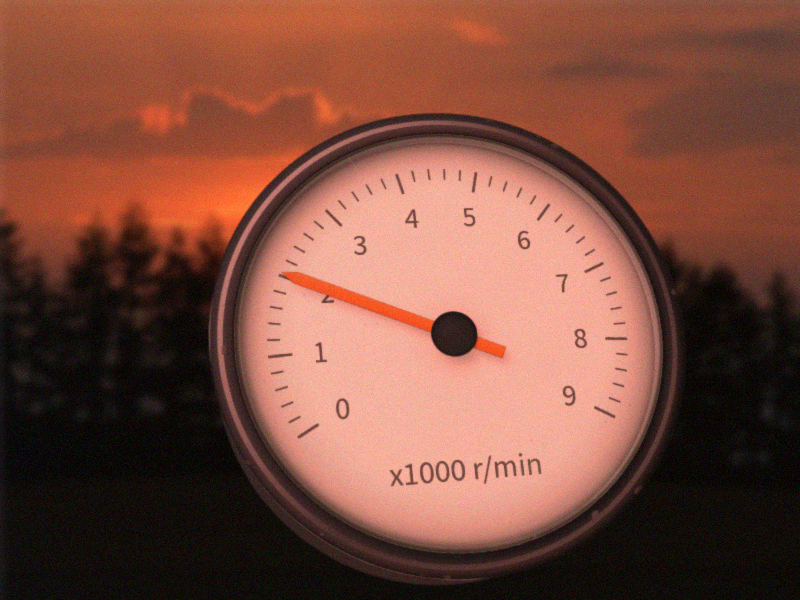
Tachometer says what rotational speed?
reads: 2000 rpm
